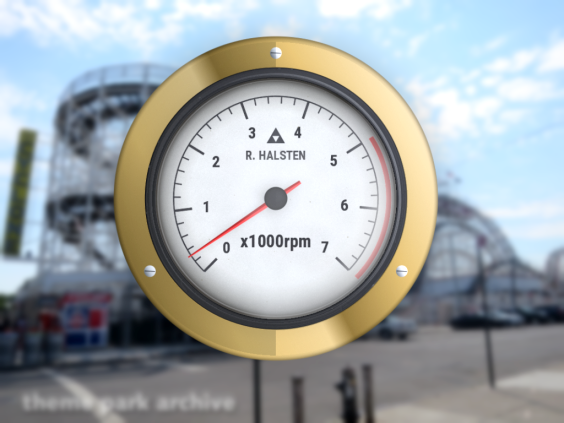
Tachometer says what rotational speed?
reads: 300 rpm
